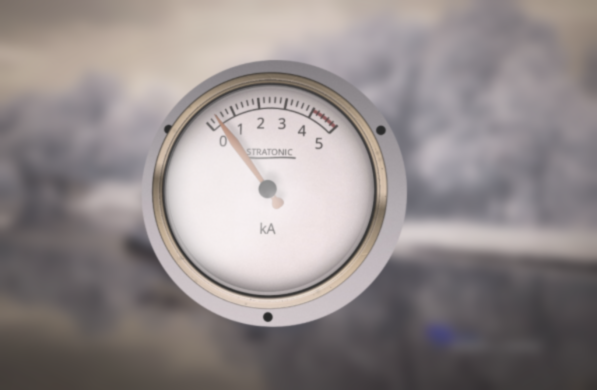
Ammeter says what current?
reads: 0.4 kA
